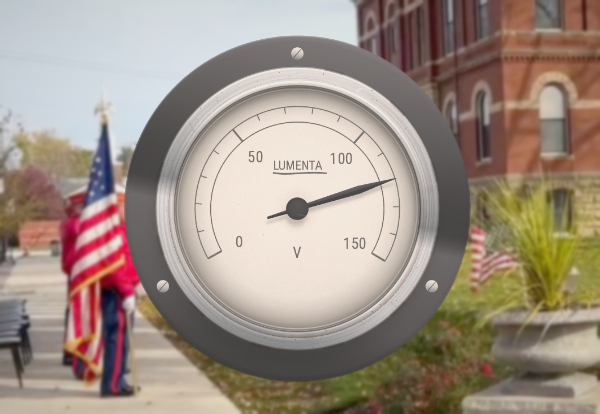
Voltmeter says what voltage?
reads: 120 V
